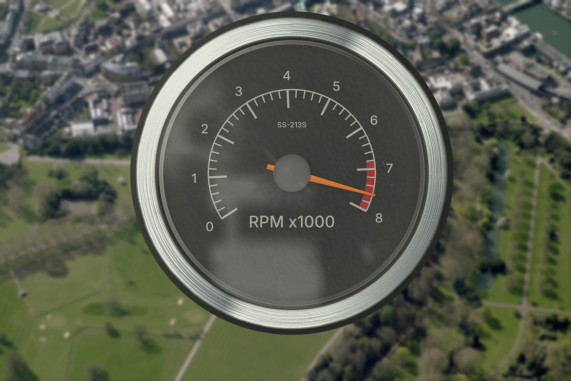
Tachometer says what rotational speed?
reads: 7600 rpm
